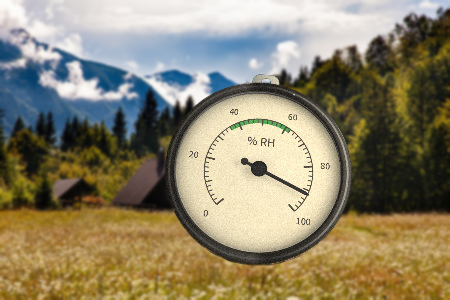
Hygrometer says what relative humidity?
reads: 92 %
